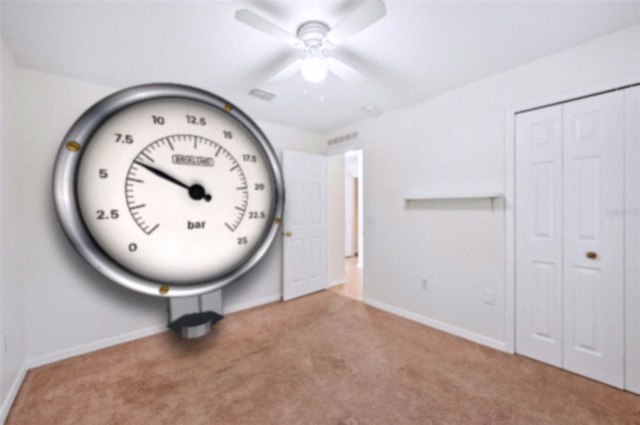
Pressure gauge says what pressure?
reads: 6.5 bar
